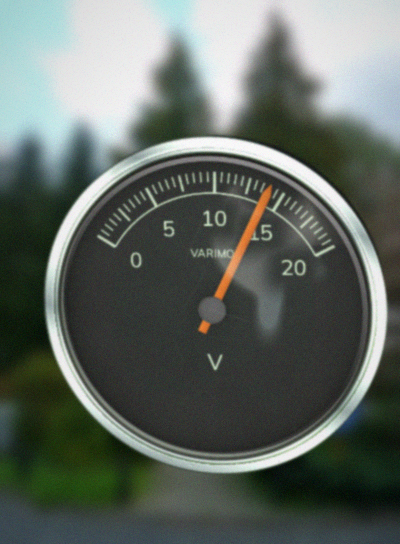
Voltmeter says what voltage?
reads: 14 V
